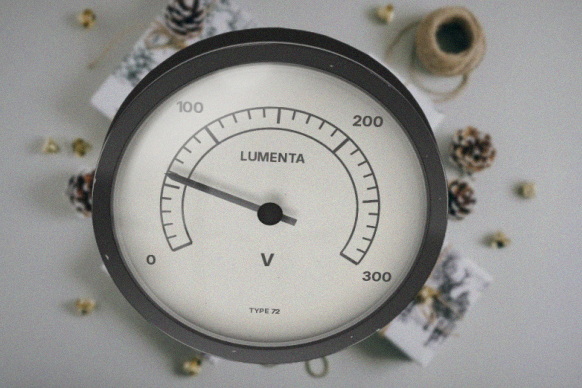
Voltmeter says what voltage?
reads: 60 V
